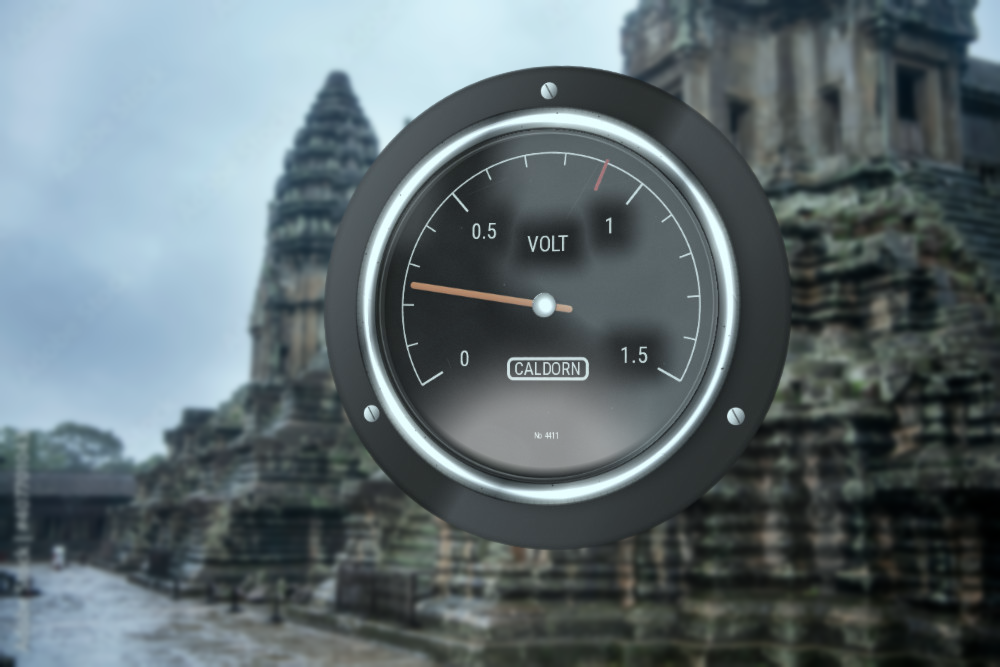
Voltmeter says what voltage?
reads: 0.25 V
